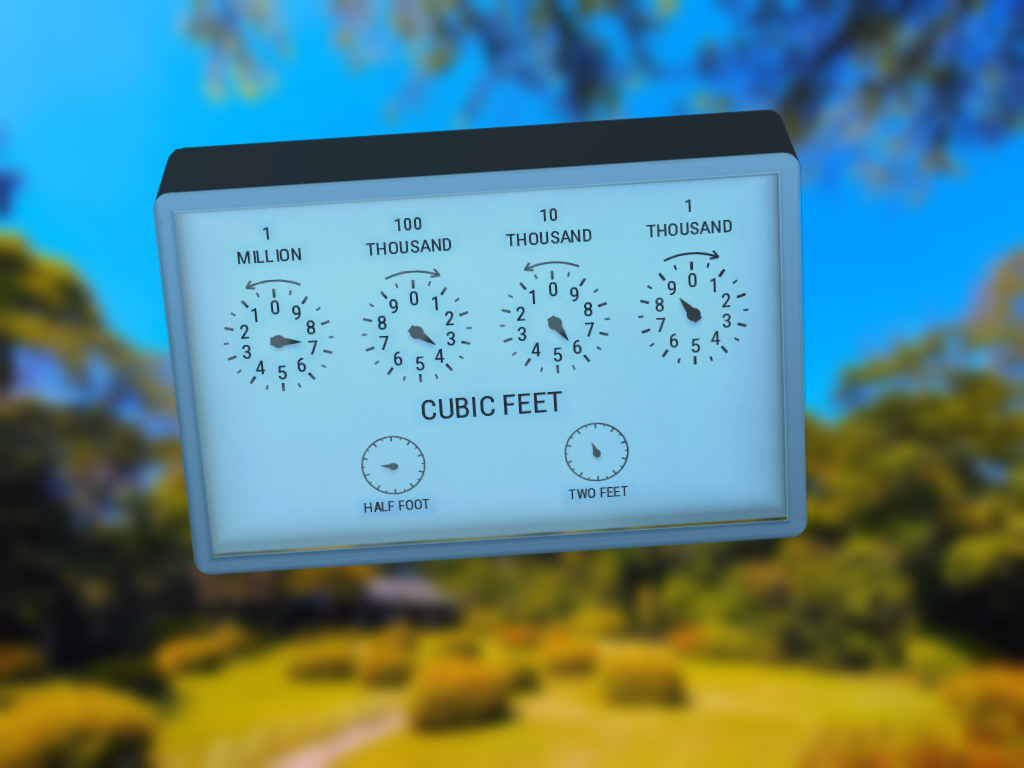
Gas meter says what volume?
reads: 735900 ft³
